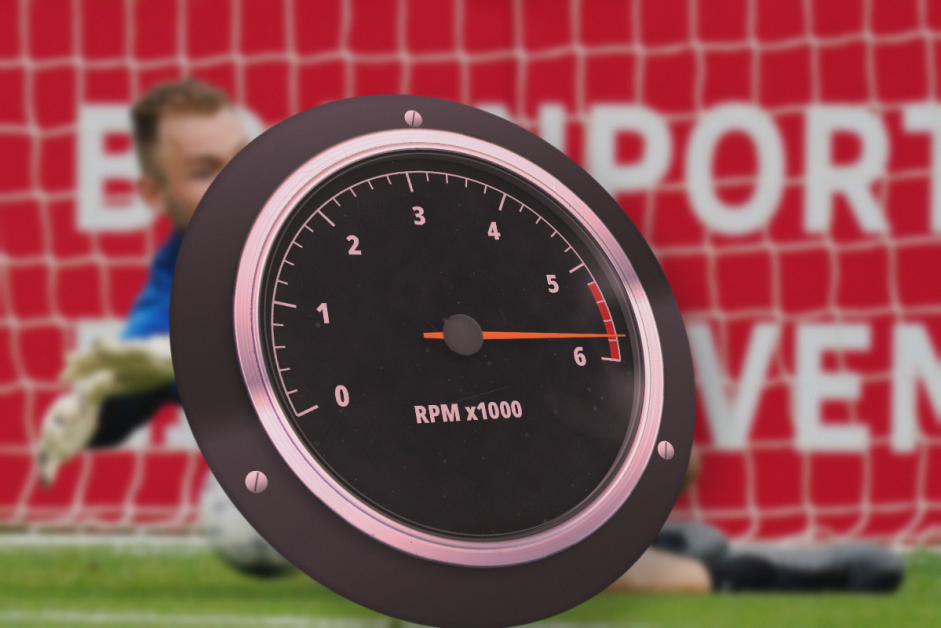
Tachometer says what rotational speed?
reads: 5800 rpm
